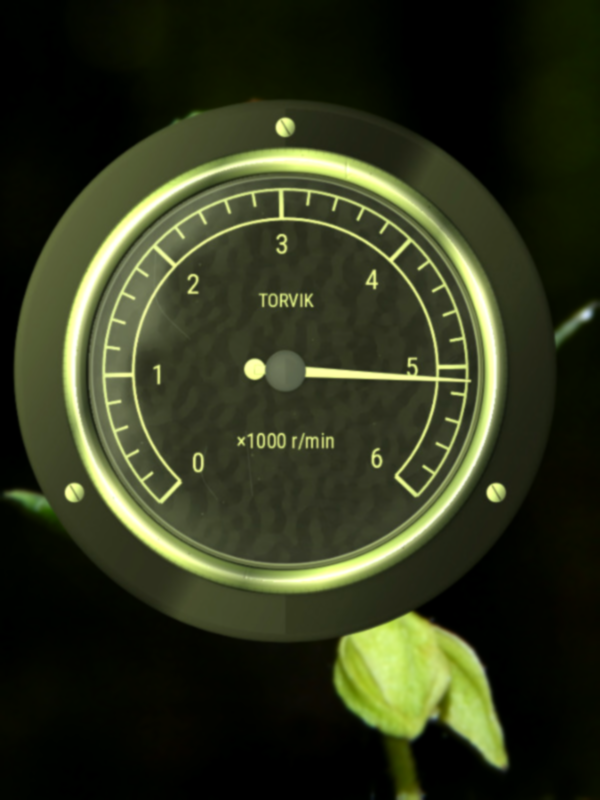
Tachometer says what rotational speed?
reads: 5100 rpm
